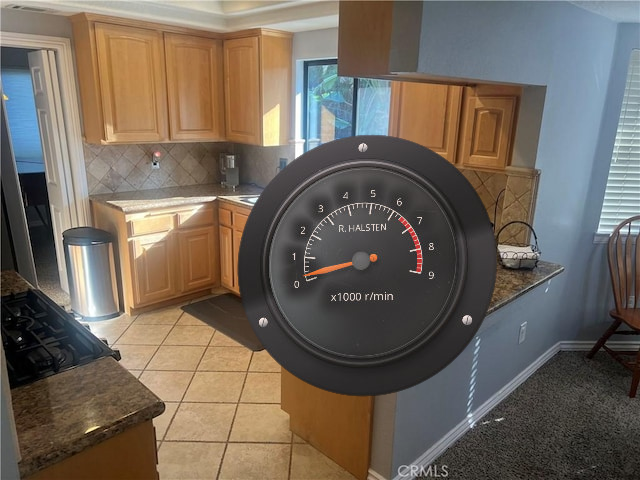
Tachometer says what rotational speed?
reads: 200 rpm
